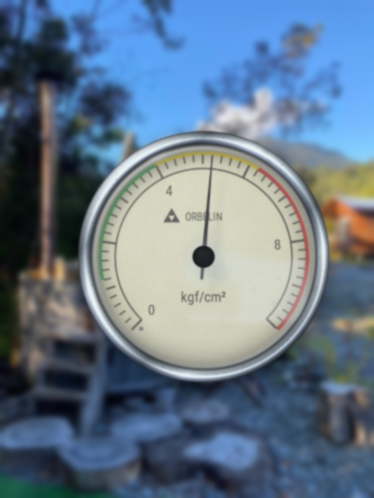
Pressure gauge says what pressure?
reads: 5.2 kg/cm²
